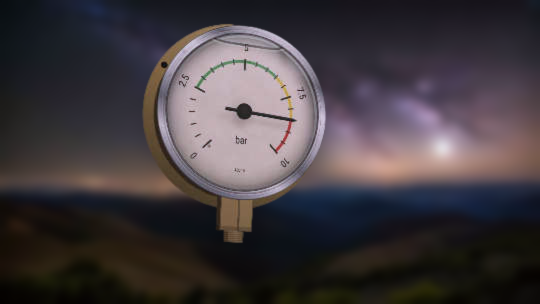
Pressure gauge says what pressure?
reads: 8.5 bar
